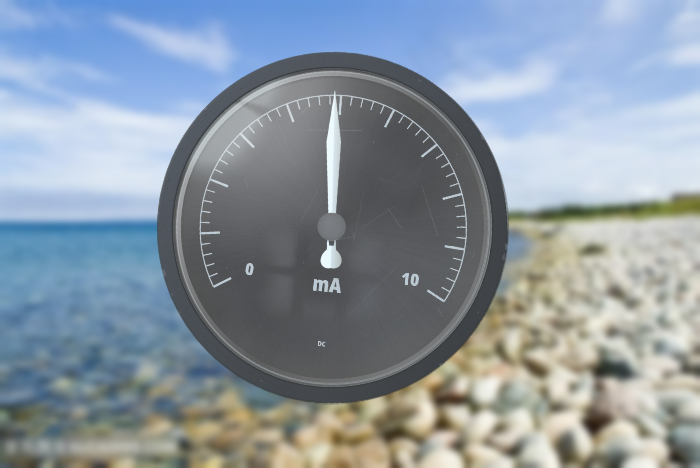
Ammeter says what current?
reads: 4.9 mA
